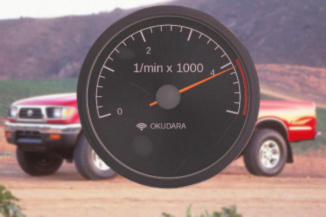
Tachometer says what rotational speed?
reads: 4100 rpm
